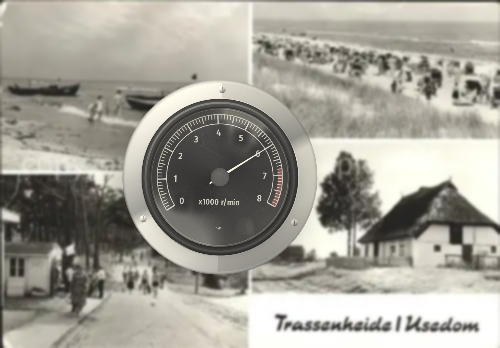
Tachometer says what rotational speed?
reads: 6000 rpm
